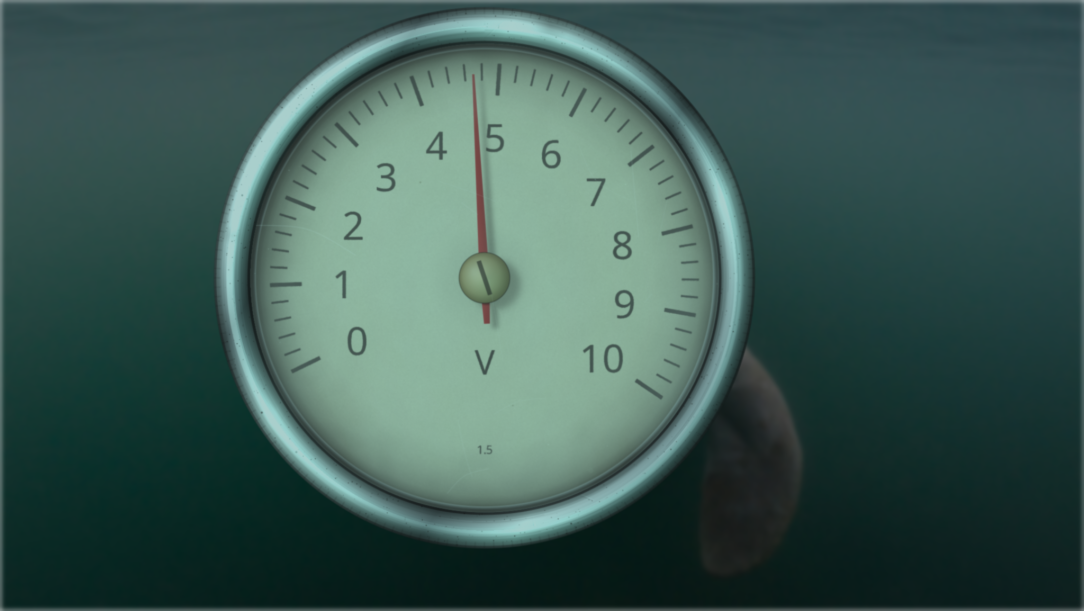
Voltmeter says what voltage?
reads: 4.7 V
